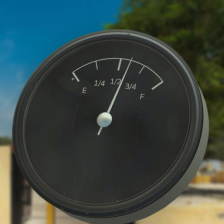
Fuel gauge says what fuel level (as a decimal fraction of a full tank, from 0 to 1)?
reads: 0.625
